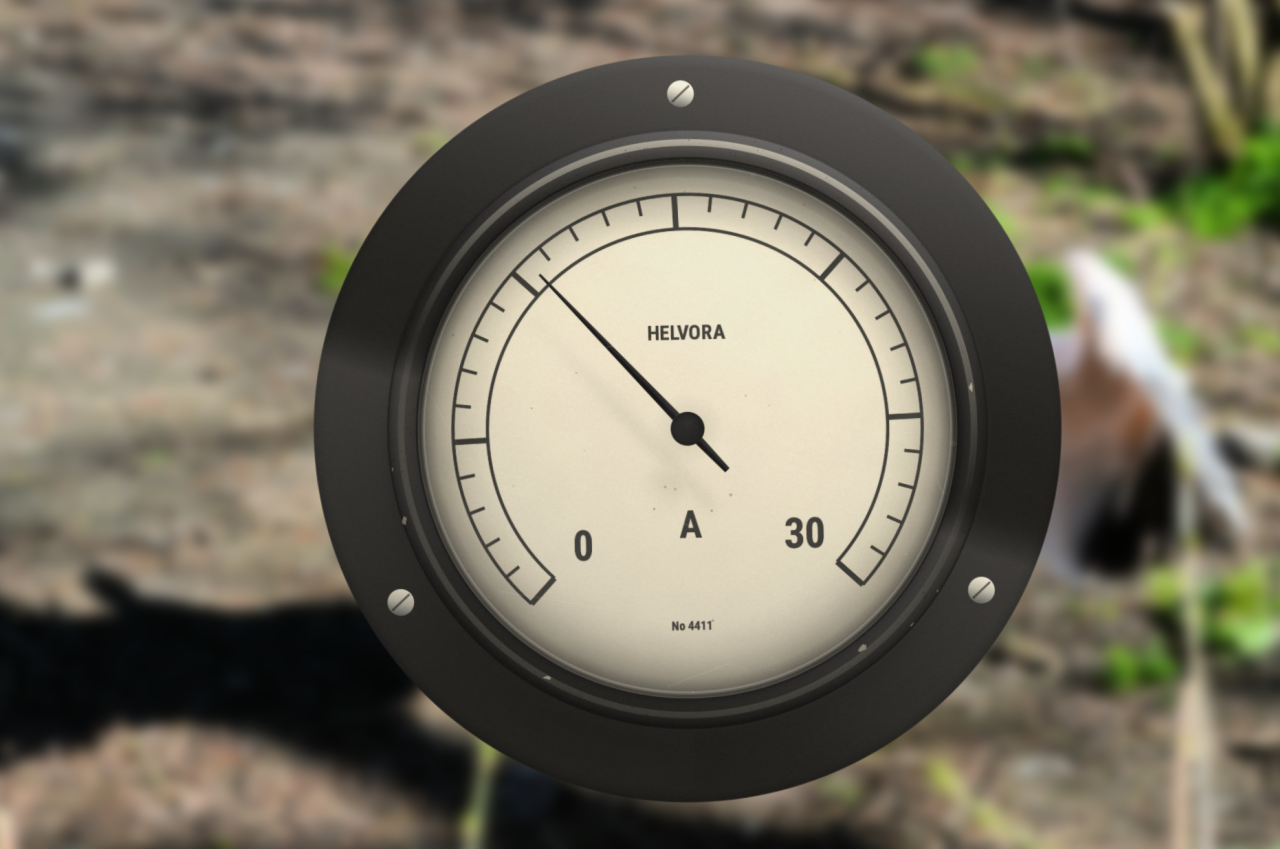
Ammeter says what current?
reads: 10.5 A
